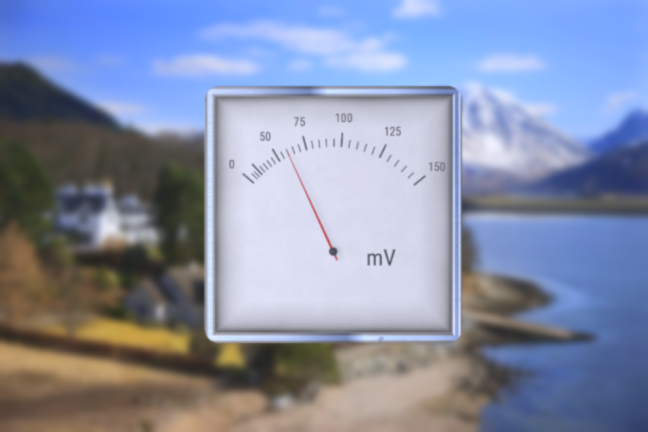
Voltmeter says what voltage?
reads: 60 mV
